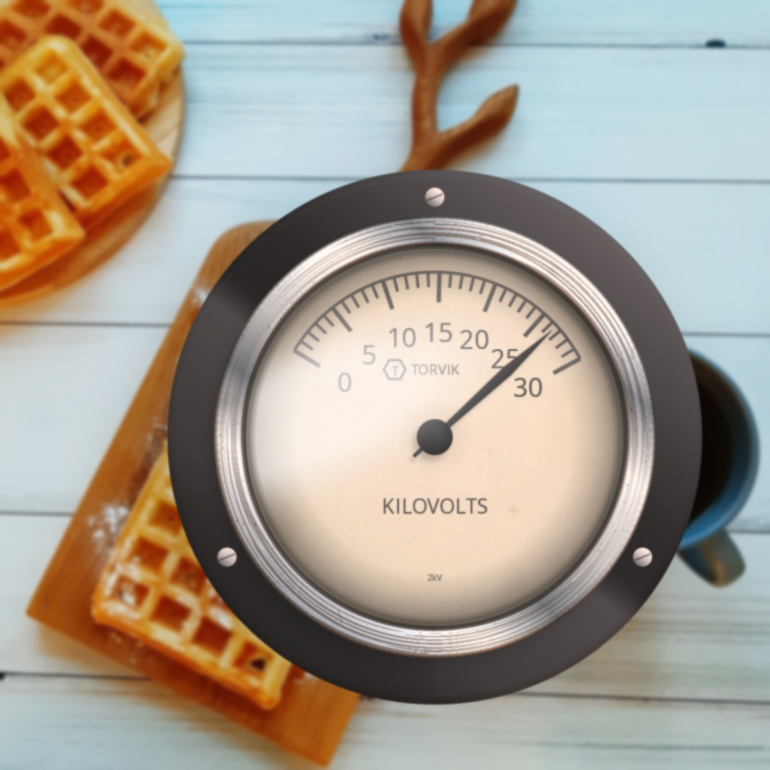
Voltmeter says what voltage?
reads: 26.5 kV
